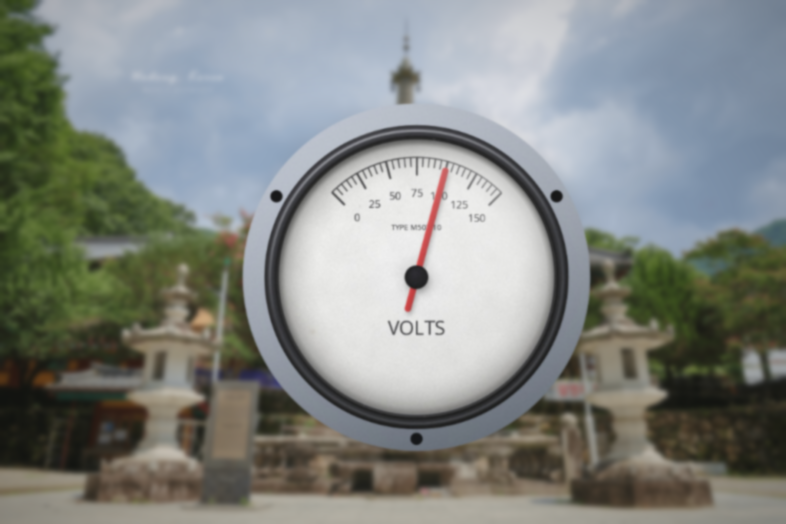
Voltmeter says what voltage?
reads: 100 V
